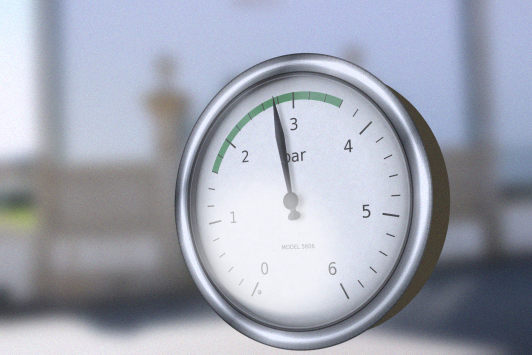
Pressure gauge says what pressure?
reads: 2.8 bar
